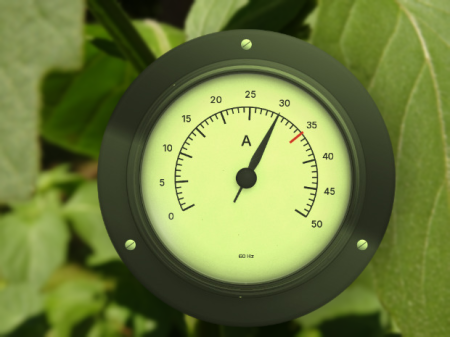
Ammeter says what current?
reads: 30 A
